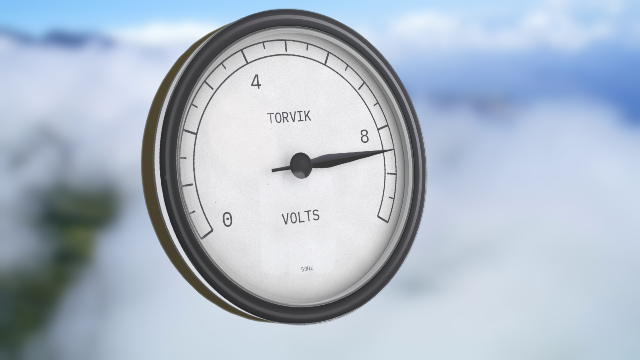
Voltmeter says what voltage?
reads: 8.5 V
